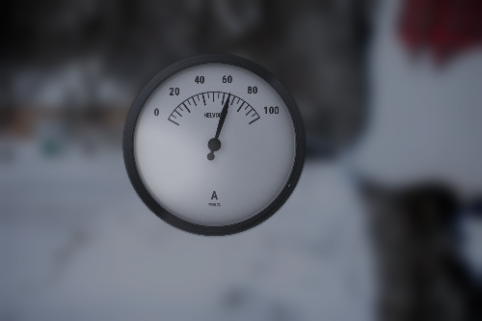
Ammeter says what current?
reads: 65 A
